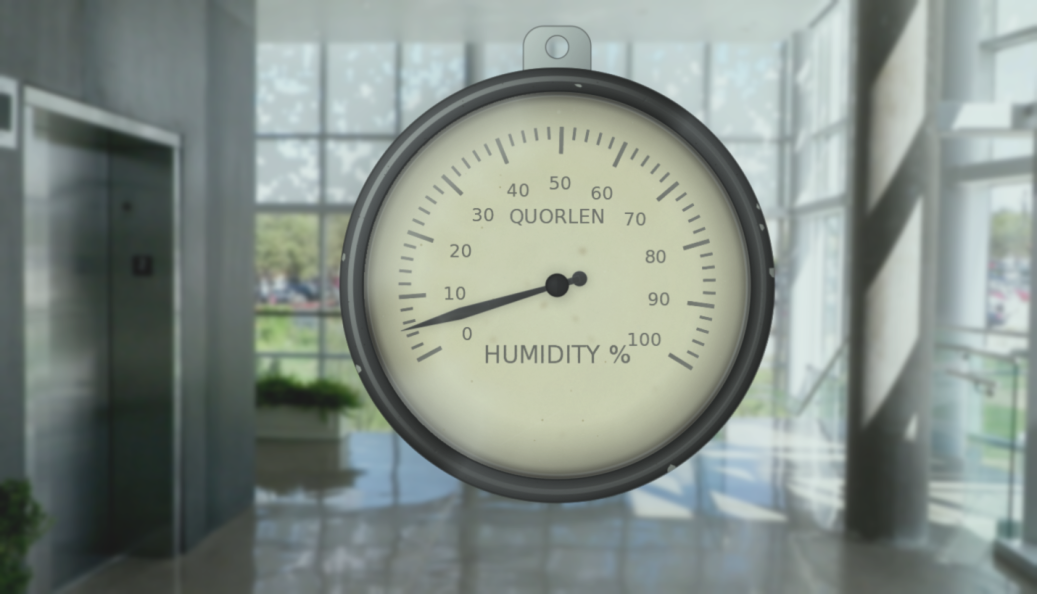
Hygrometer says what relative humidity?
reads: 5 %
